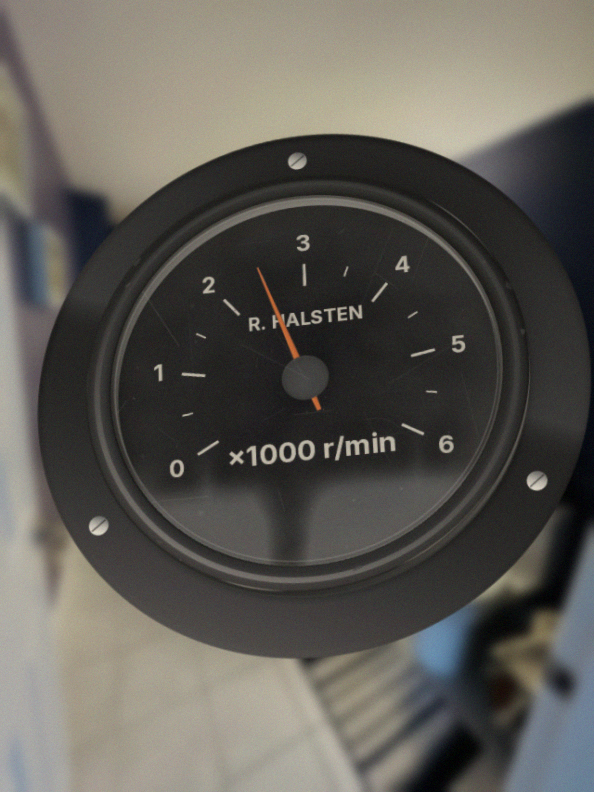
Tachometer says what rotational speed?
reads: 2500 rpm
